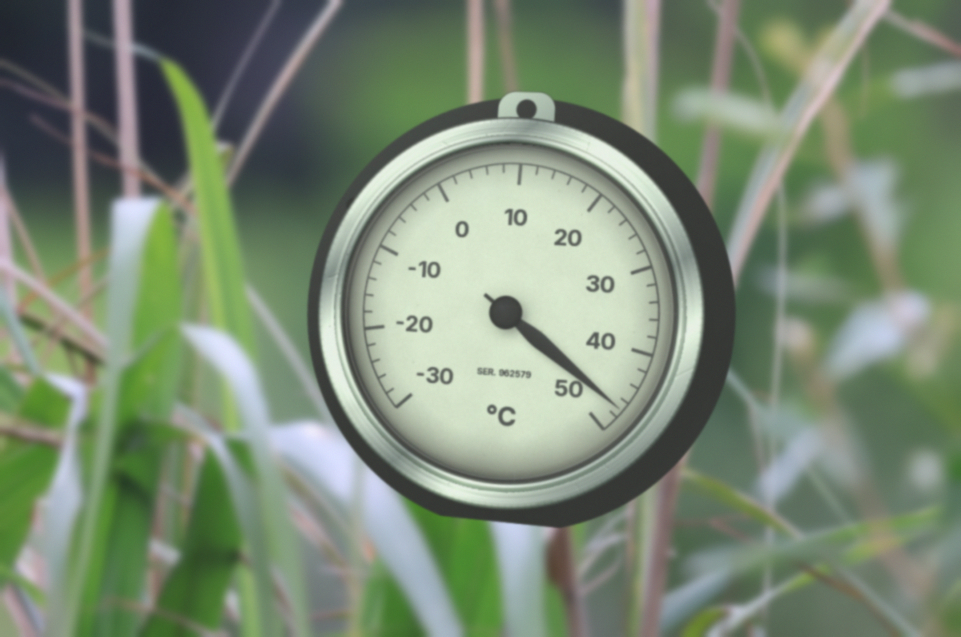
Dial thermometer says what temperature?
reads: 47 °C
